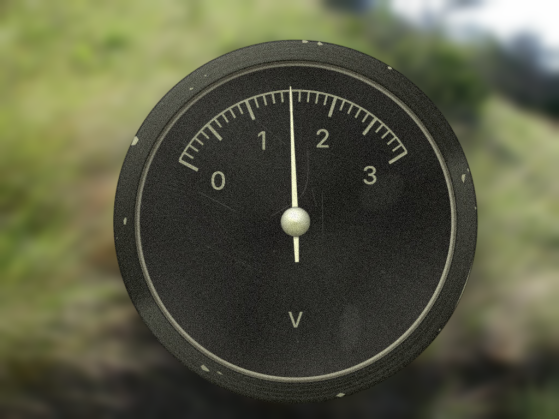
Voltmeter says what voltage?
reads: 1.5 V
